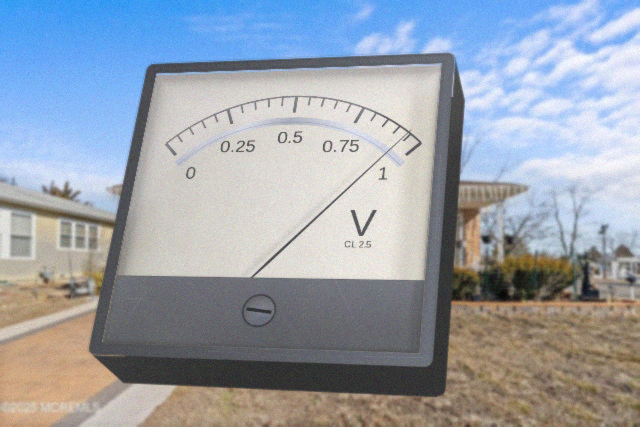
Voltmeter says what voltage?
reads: 0.95 V
